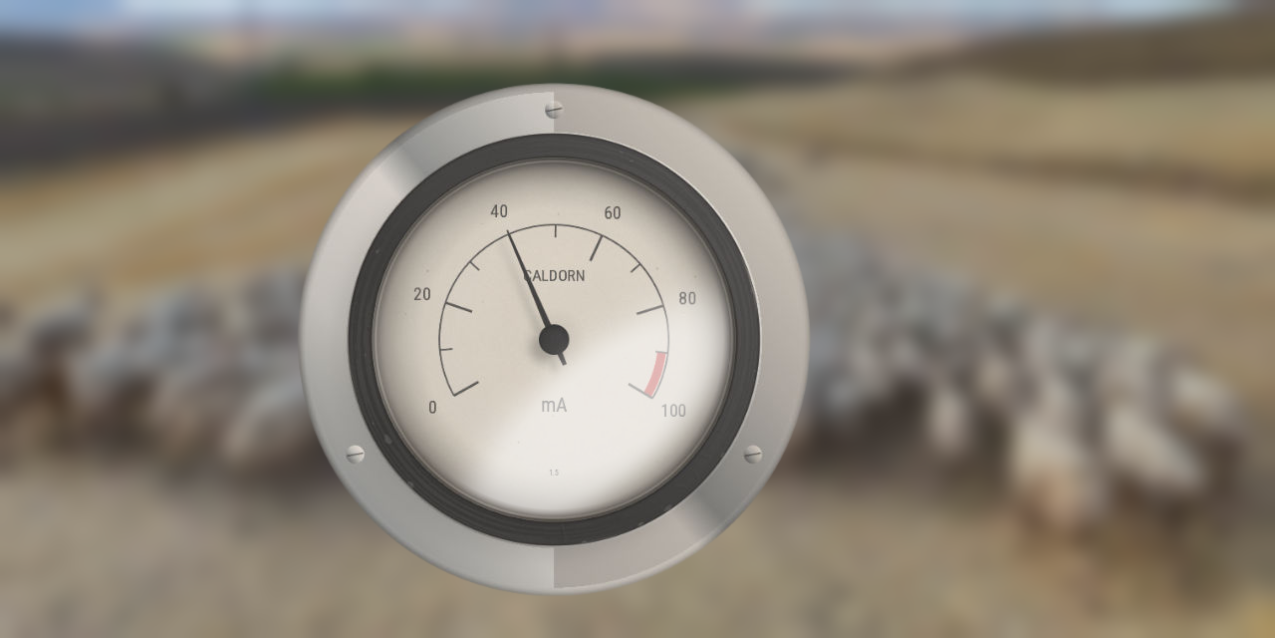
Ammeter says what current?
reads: 40 mA
